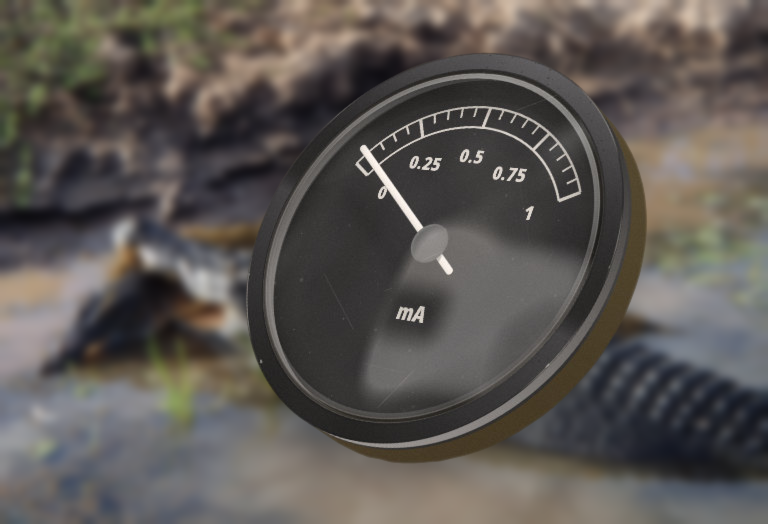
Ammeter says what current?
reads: 0.05 mA
